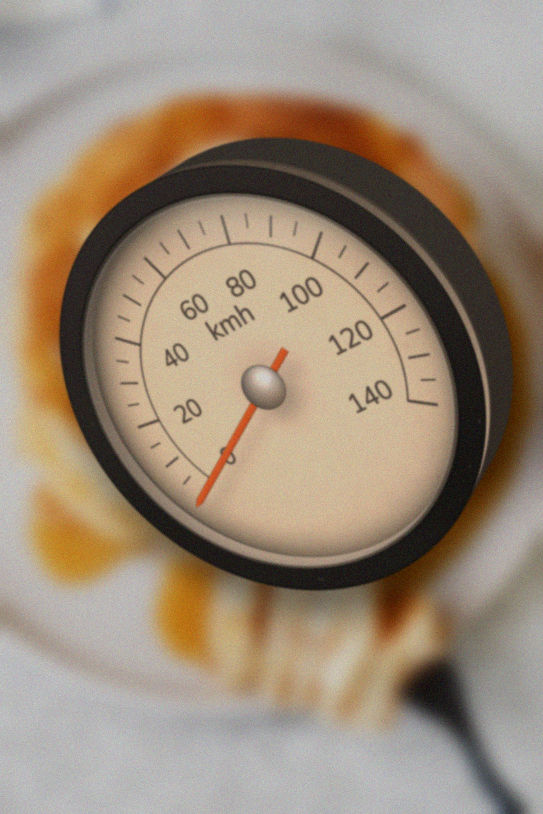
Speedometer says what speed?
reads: 0 km/h
